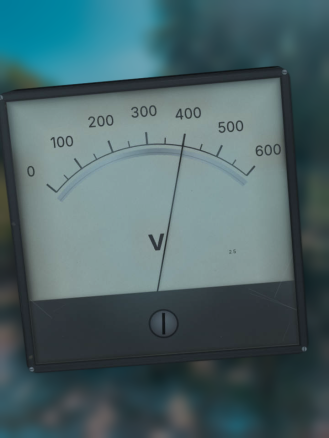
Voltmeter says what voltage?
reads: 400 V
